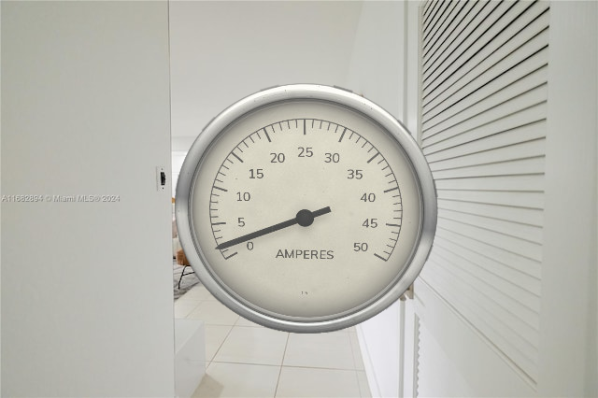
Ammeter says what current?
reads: 2 A
